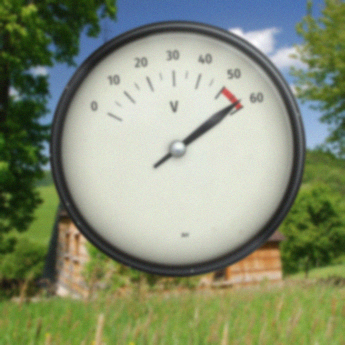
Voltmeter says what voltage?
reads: 57.5 V
